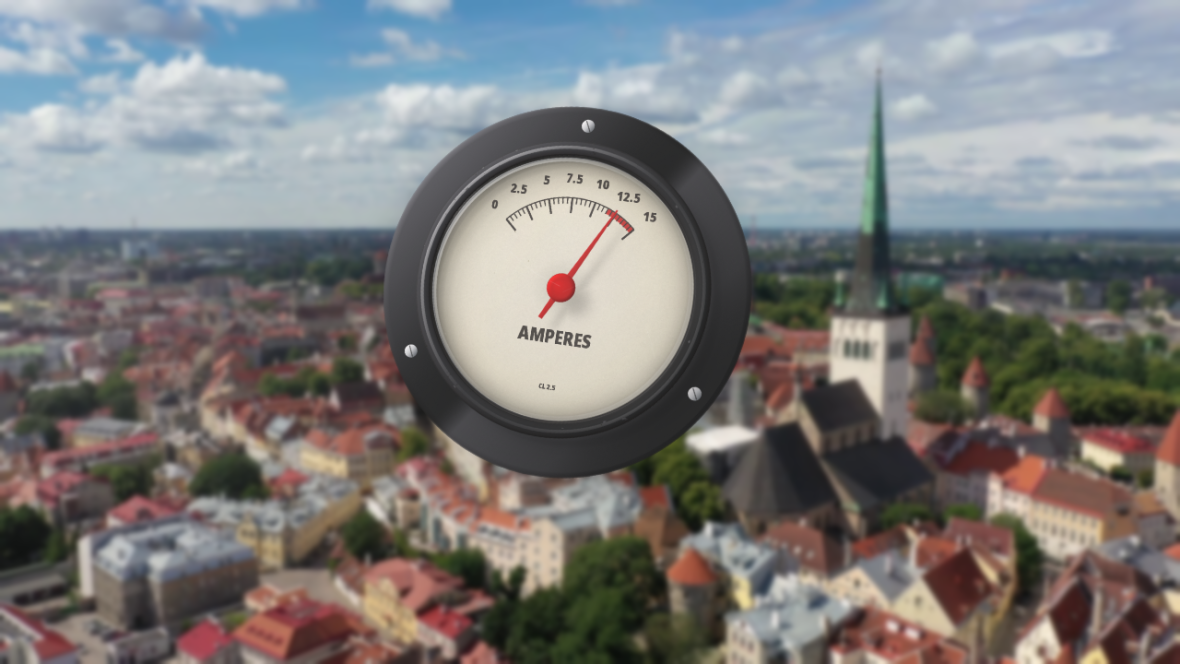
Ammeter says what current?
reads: 12.5 A
